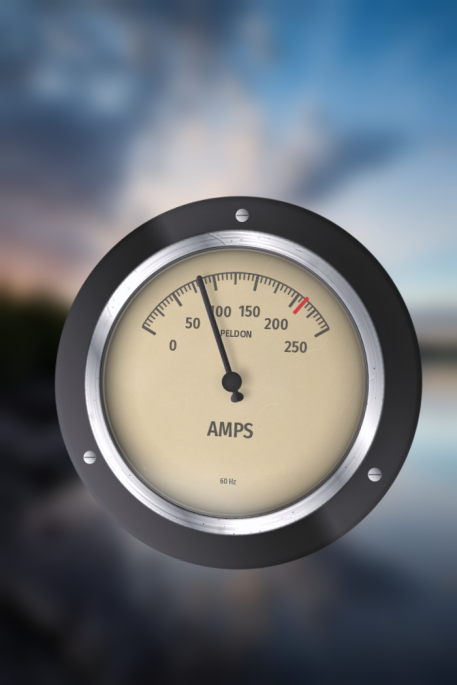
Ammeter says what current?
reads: 85 A
